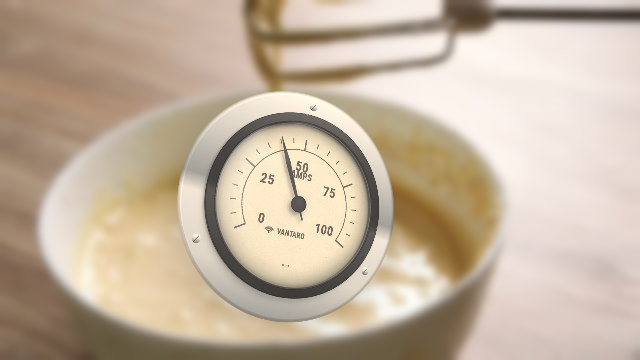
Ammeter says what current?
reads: 40 A
